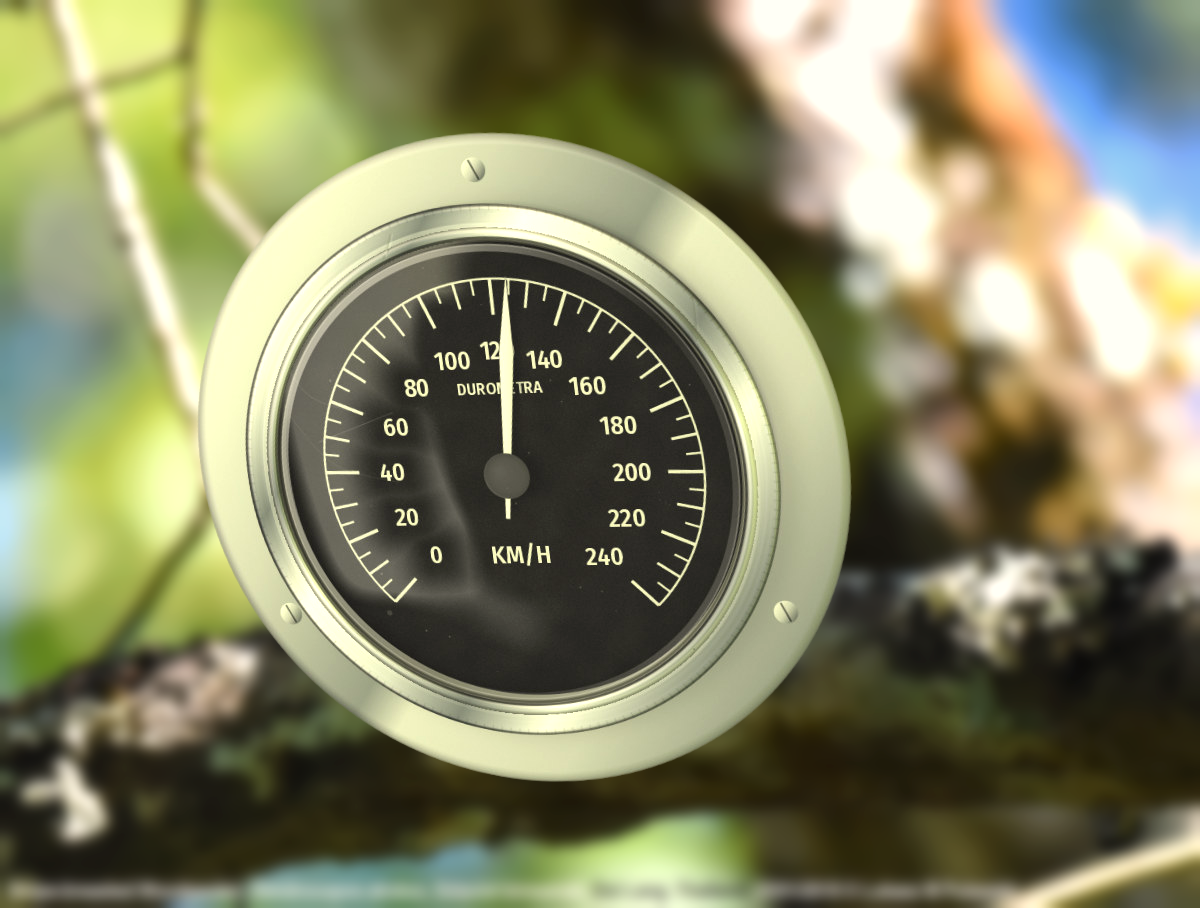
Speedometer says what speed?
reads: 125 km/h
